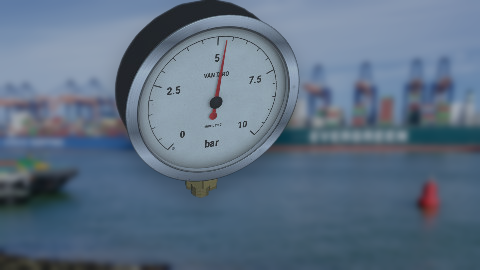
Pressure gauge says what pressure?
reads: 5.25 bar
